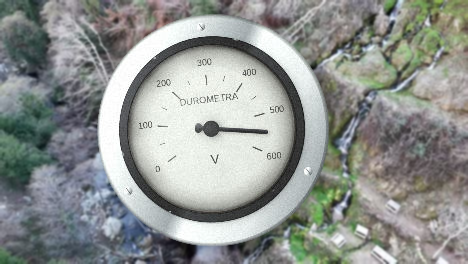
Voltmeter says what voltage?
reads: 550 V
